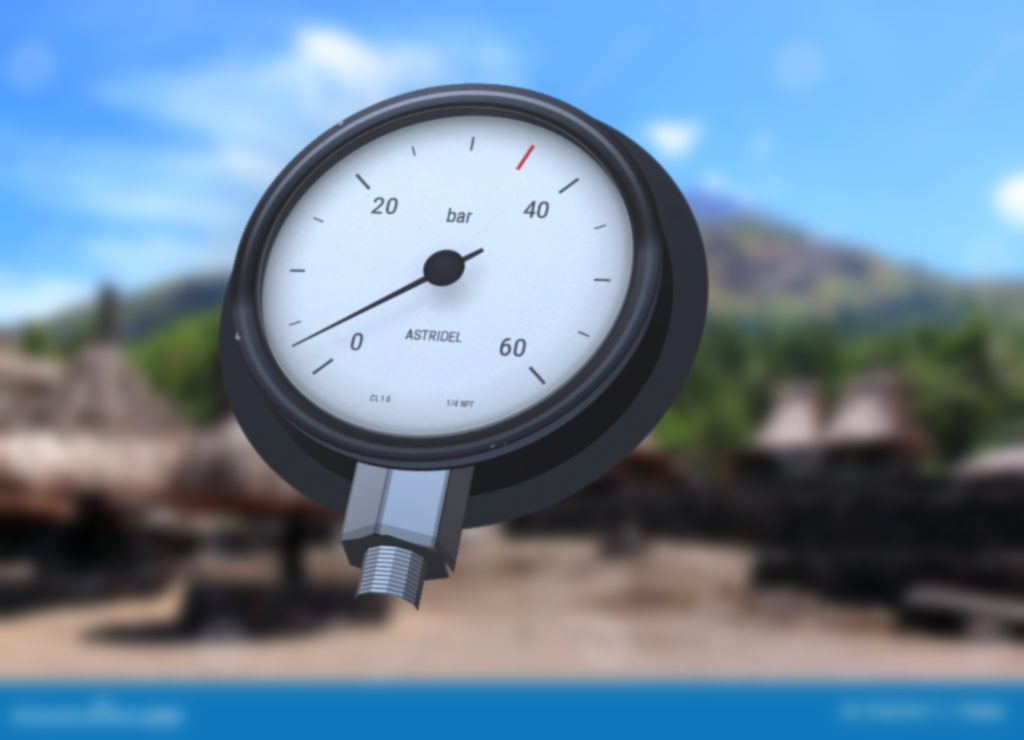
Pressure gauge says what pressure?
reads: 2.5 bar
